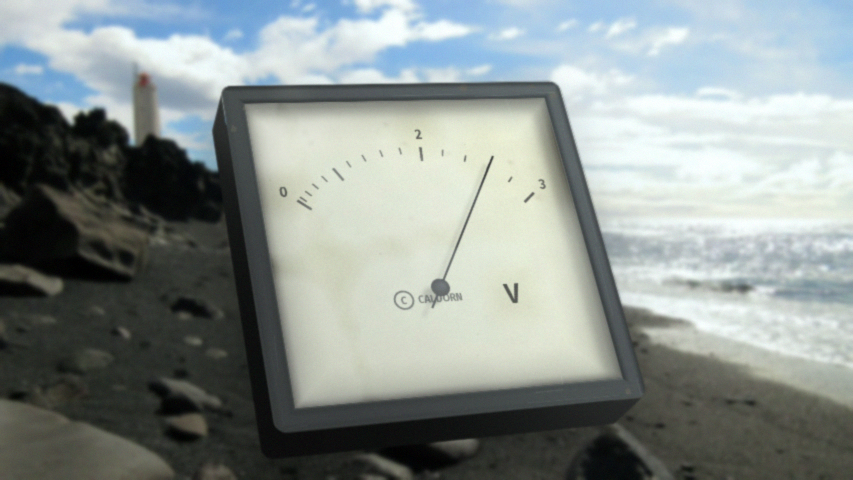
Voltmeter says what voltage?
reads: 2.6 V
